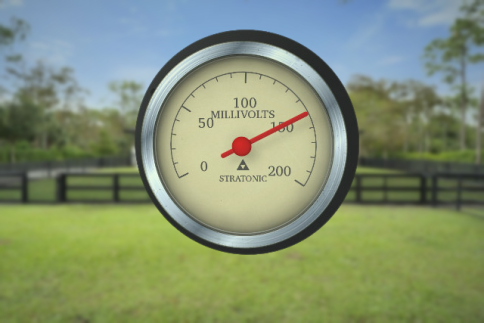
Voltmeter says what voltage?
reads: 150 mV
